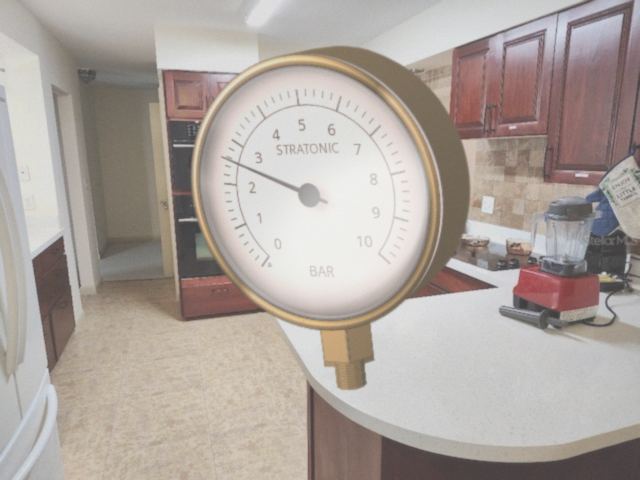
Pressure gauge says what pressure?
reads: 2.6 bar
